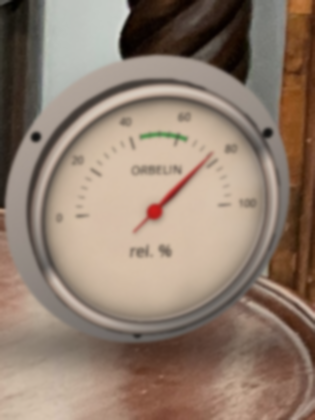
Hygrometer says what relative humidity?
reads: 76 %
